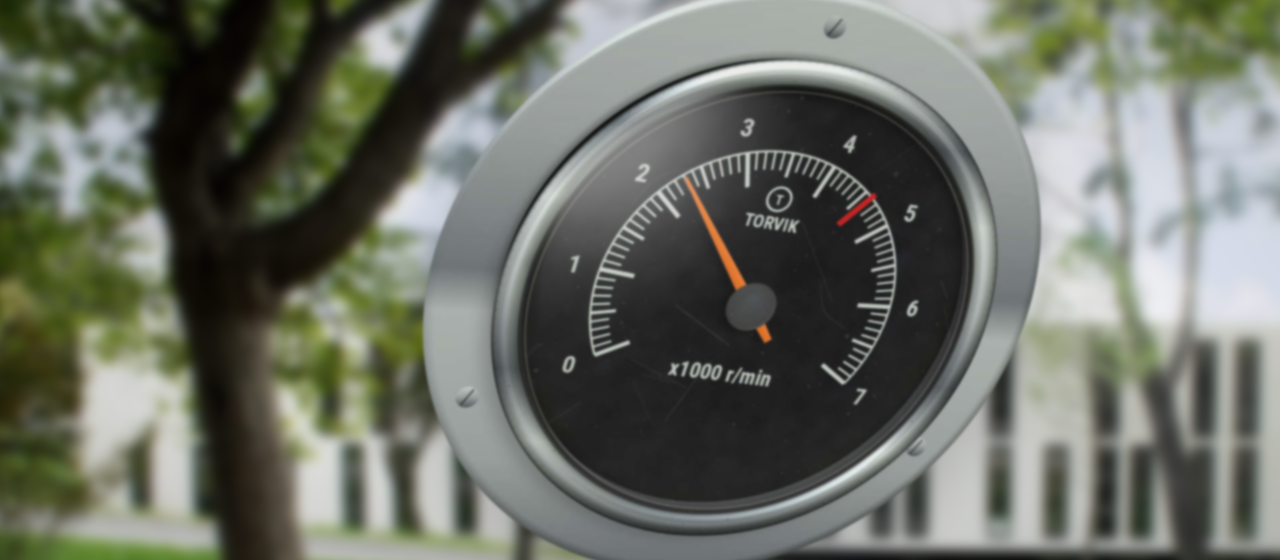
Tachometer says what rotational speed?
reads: 2300 rpm
